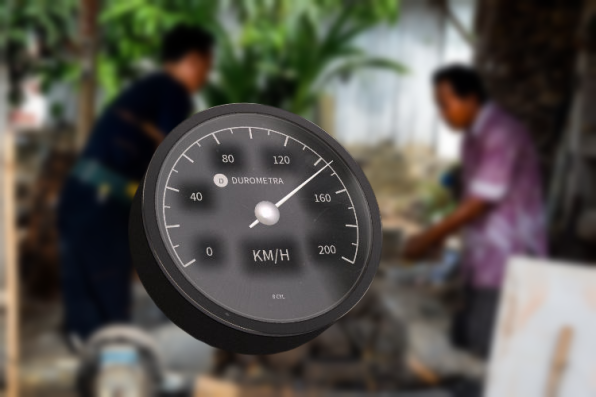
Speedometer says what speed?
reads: 145 km/h
